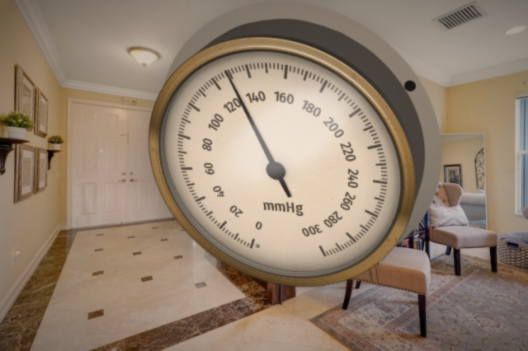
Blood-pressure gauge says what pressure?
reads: 130 mmHg
